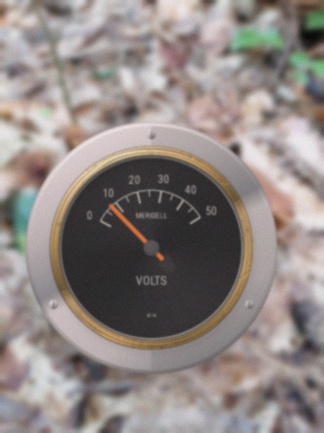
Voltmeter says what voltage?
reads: 7.5 V
